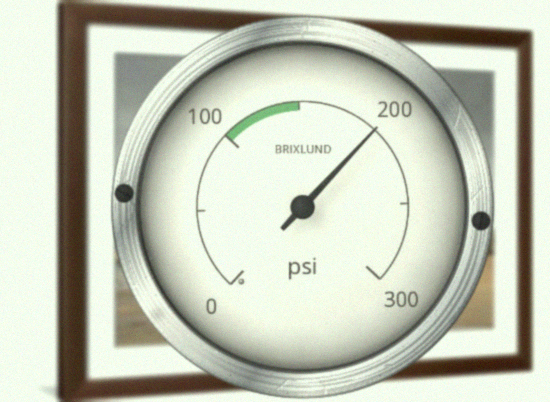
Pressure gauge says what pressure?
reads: 200 psi
